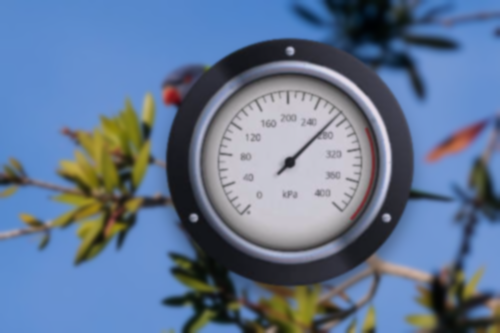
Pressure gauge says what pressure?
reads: 270 kPa
